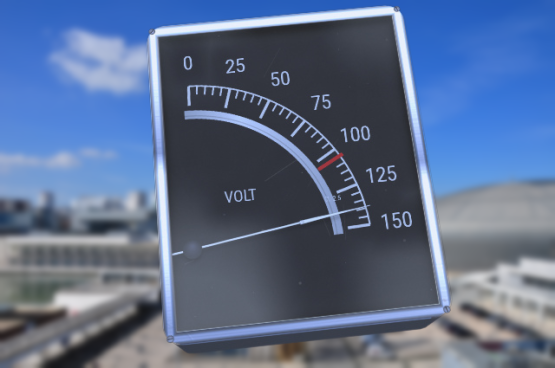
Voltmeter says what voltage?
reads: 140 V
